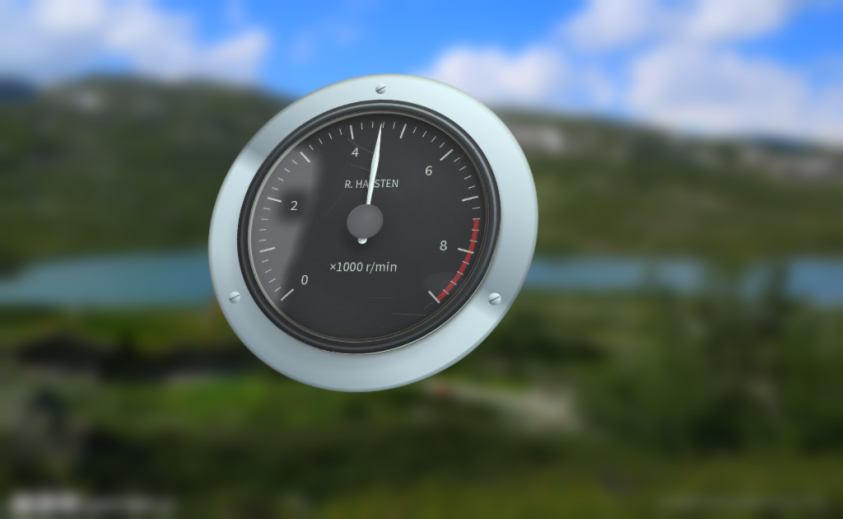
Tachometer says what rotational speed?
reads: 4600 rpm
